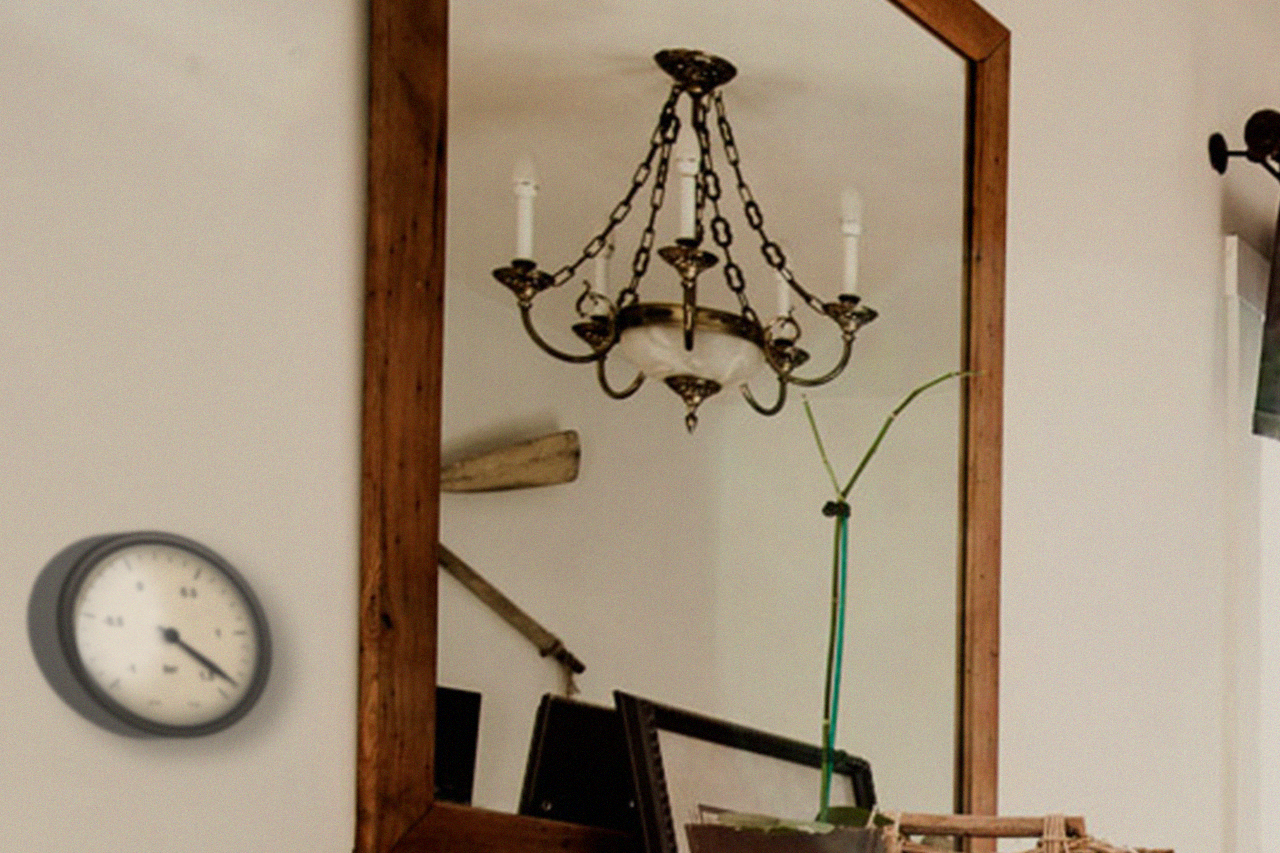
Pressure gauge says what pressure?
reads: 1.4 bar
